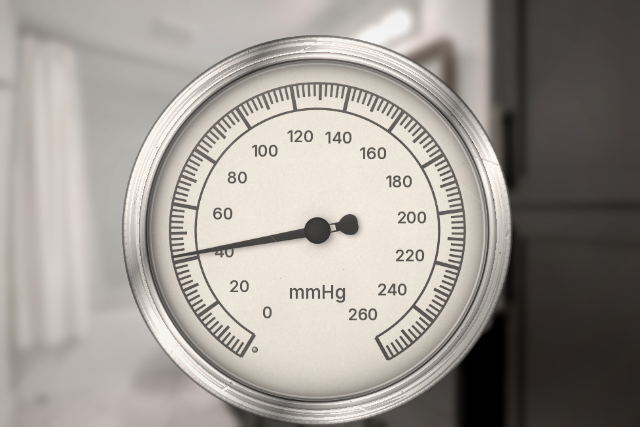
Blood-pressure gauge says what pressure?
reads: 42 mmHg
